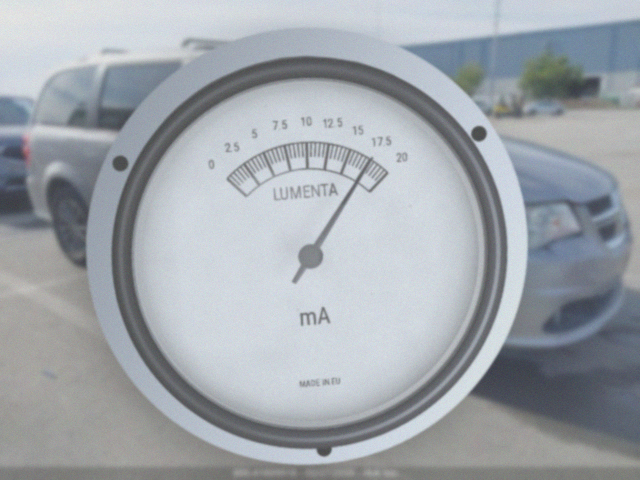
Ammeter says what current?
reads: 17.5 mA
